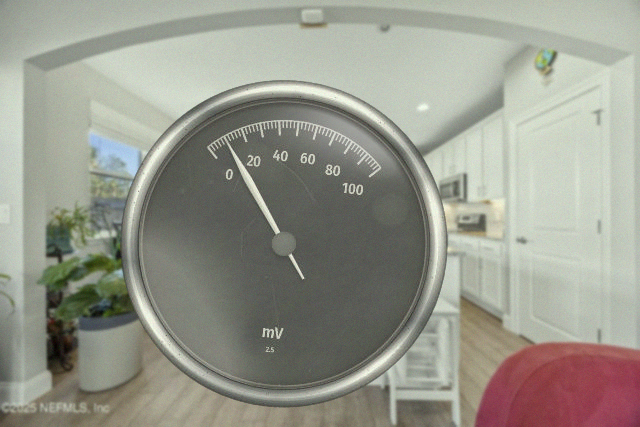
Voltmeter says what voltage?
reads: 10 mV
